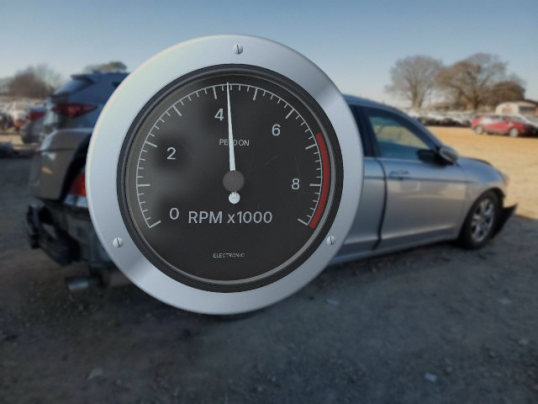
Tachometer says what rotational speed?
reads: 4300 rpm
